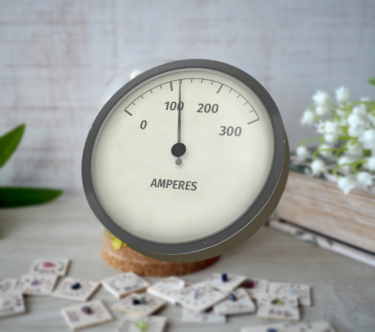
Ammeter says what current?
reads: 120 A
